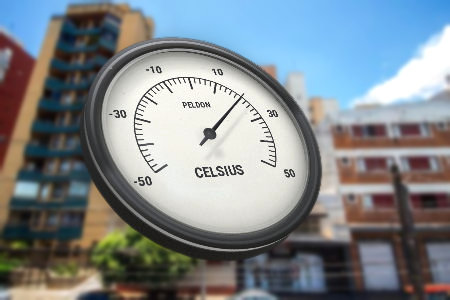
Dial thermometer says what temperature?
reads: 20 °C
